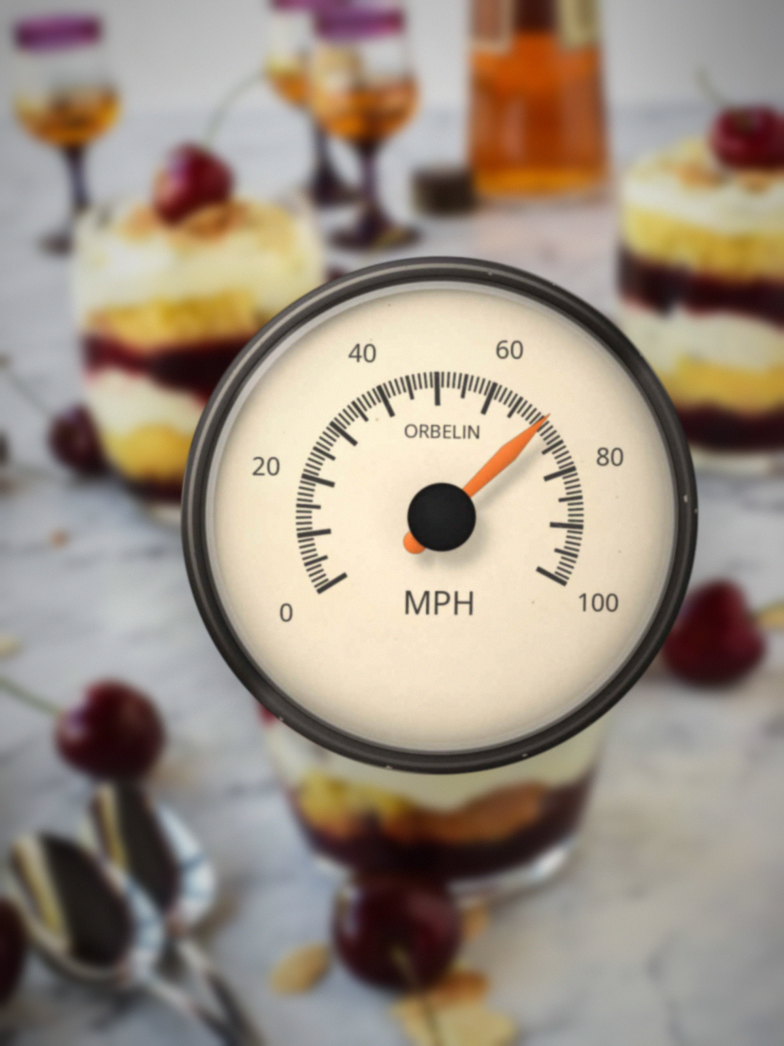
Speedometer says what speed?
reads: 70 mph
